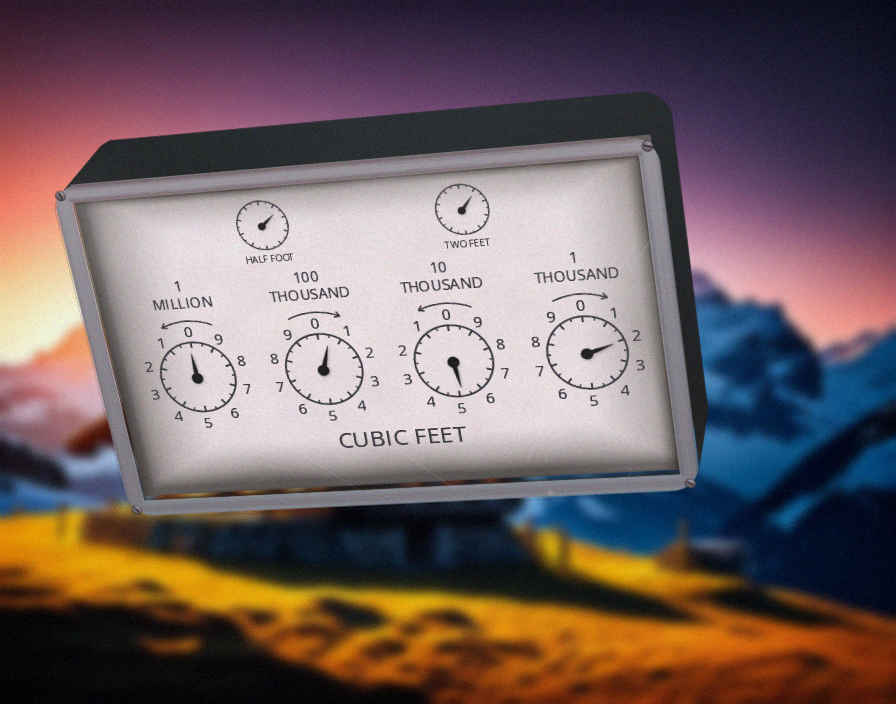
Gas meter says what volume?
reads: 5200 ft³
